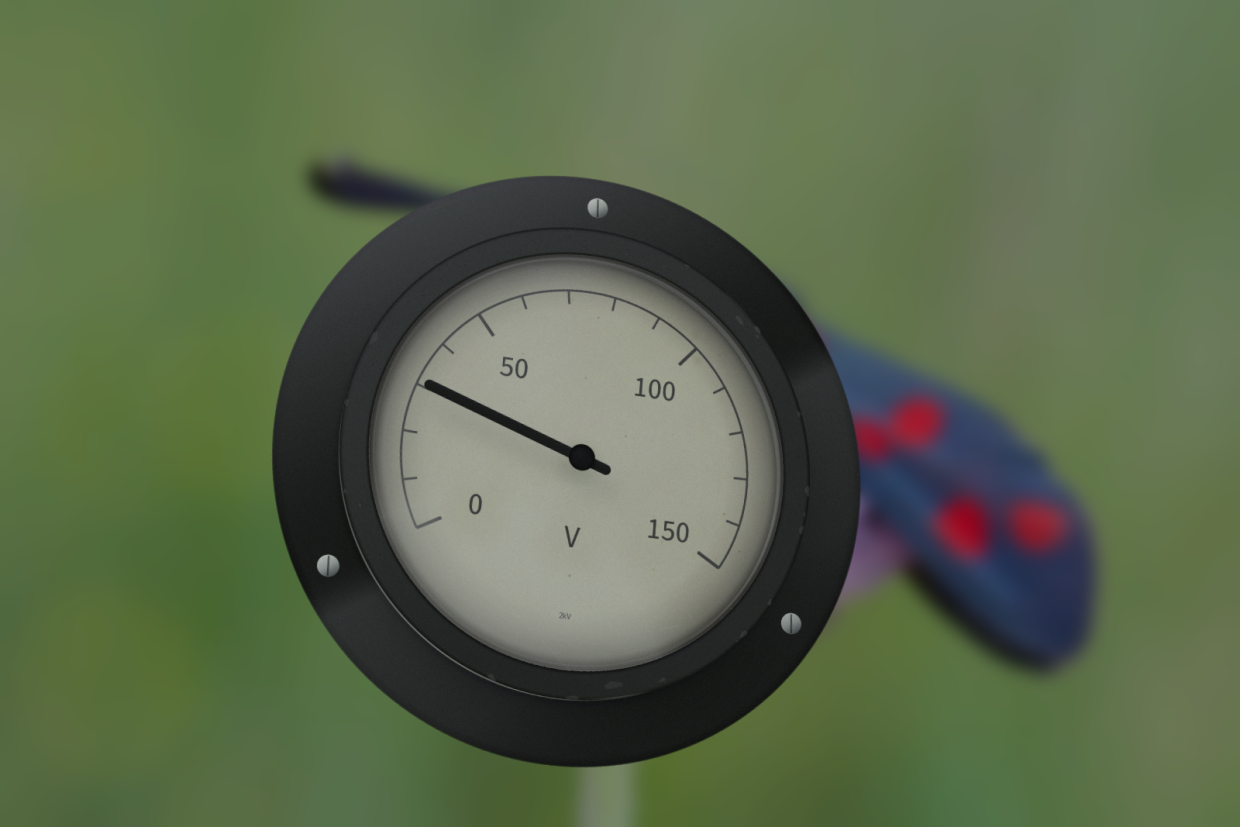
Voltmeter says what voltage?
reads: 30 V
